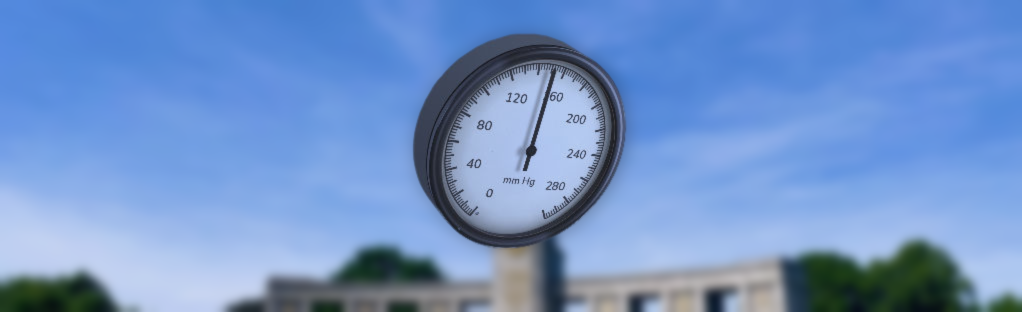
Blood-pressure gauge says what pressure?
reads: 150 mmHg
